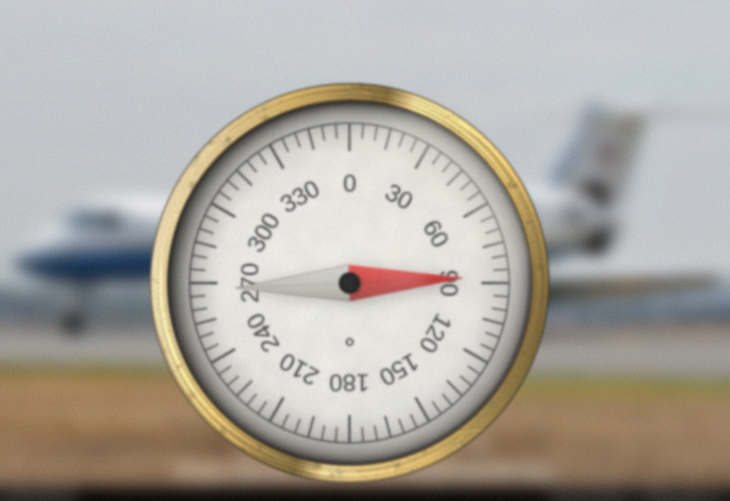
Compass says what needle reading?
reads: 87.5 °
